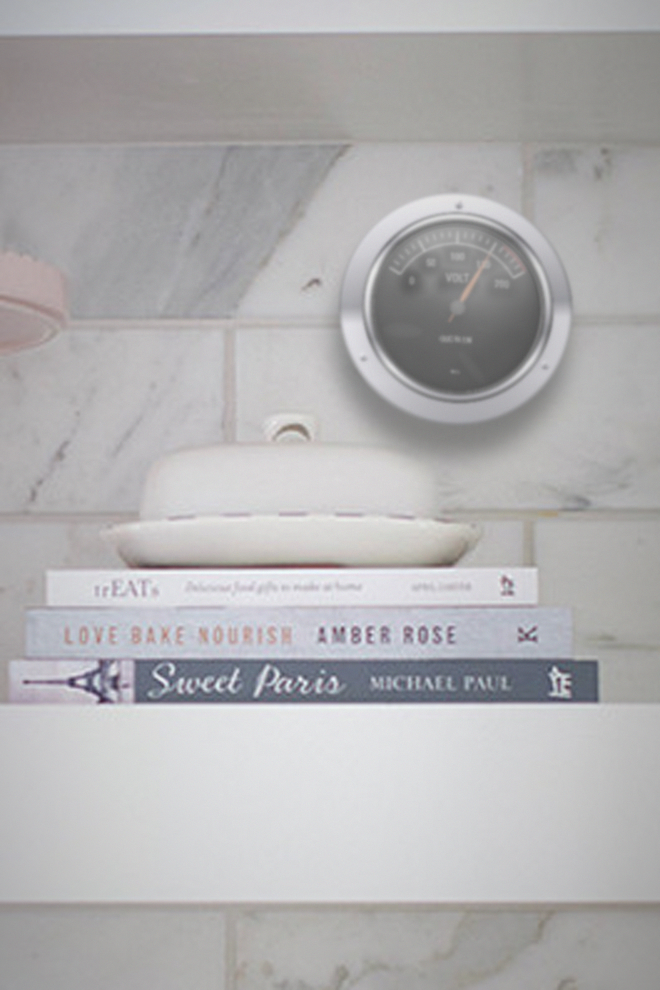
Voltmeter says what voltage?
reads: 150 V
